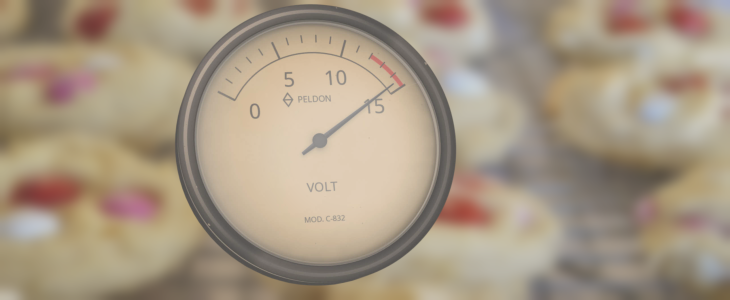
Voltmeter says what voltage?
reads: 14.5 V
